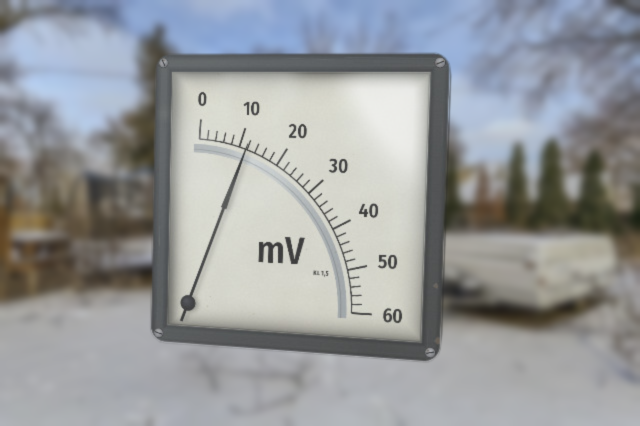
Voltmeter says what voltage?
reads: 12 mV
